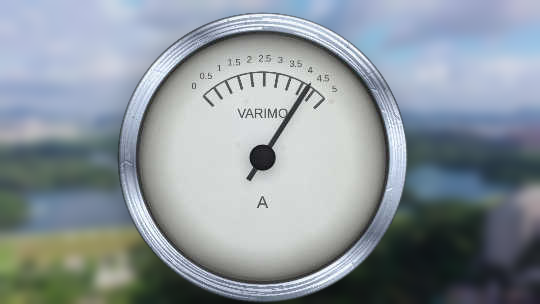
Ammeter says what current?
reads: 4.25 A
